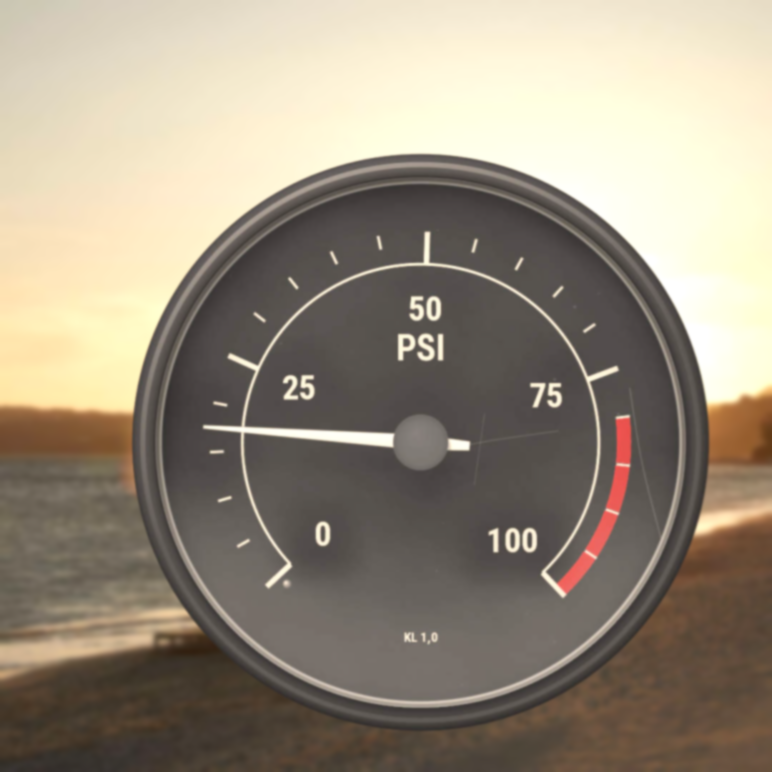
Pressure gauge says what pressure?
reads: 17.5 psi
